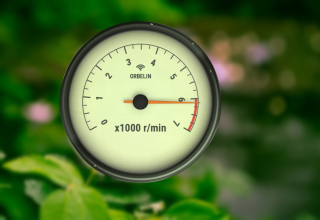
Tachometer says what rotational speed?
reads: 6125 rpm
